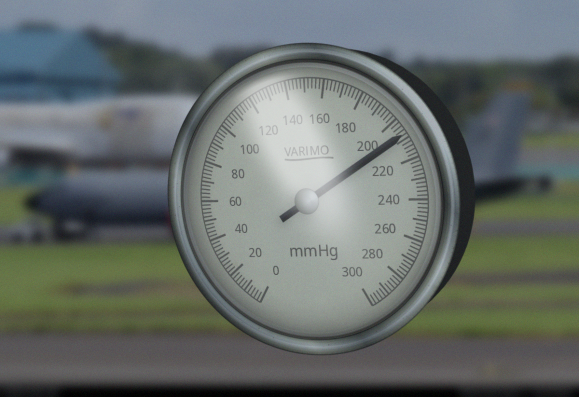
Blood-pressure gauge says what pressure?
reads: 208 mmHg
